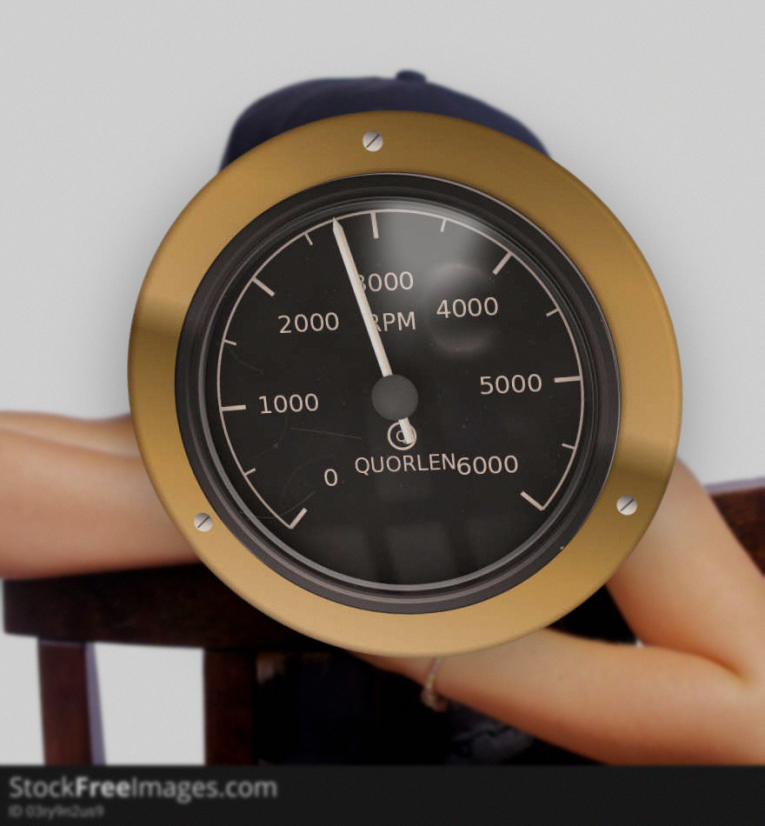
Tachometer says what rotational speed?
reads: 2750 rpm
